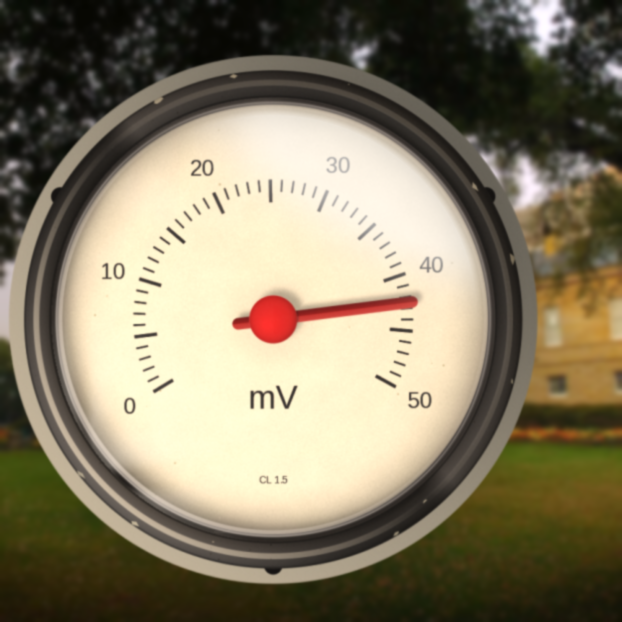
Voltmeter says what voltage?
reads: 42.5 mV
